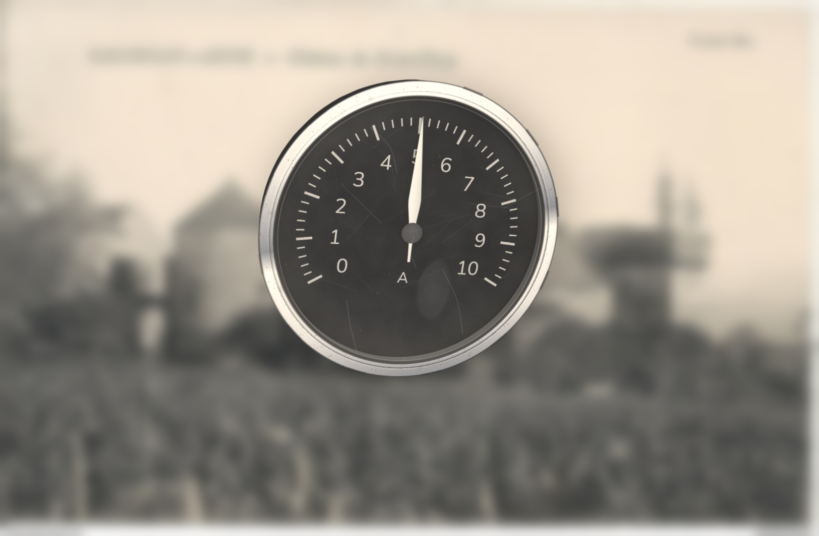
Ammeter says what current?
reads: 5 A
